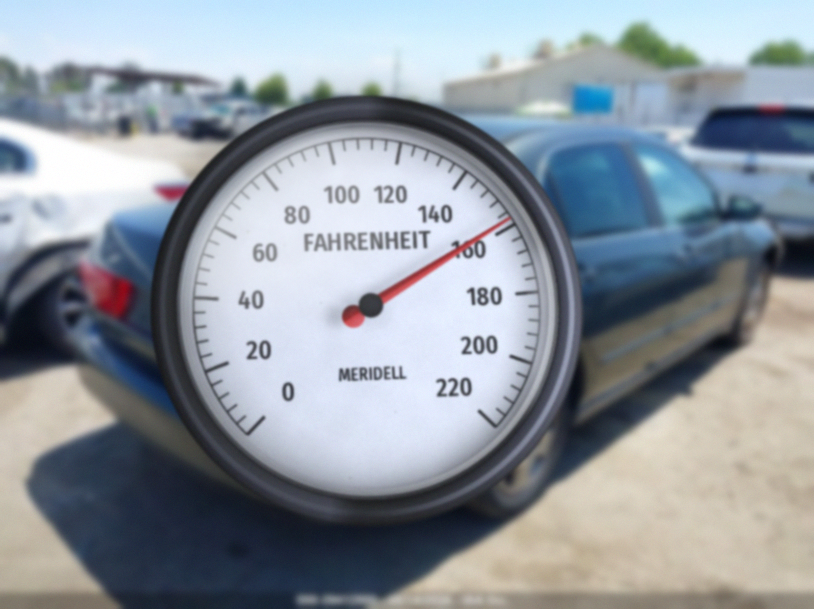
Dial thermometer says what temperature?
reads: 158 °F
